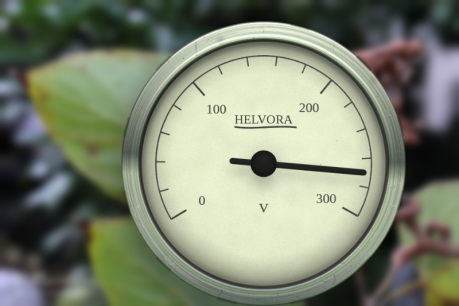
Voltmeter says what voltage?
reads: 270 V
